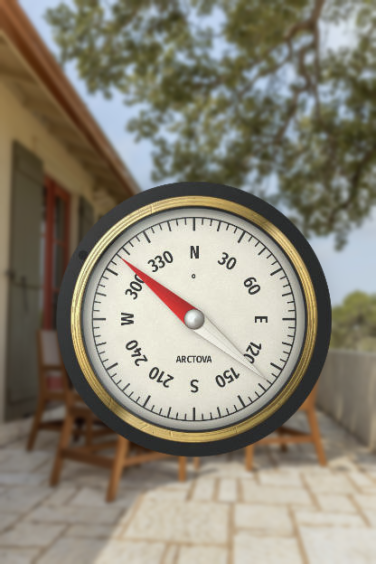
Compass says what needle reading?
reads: 310 °
